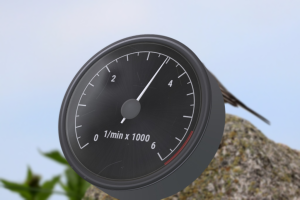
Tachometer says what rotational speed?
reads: 3500 rpm
